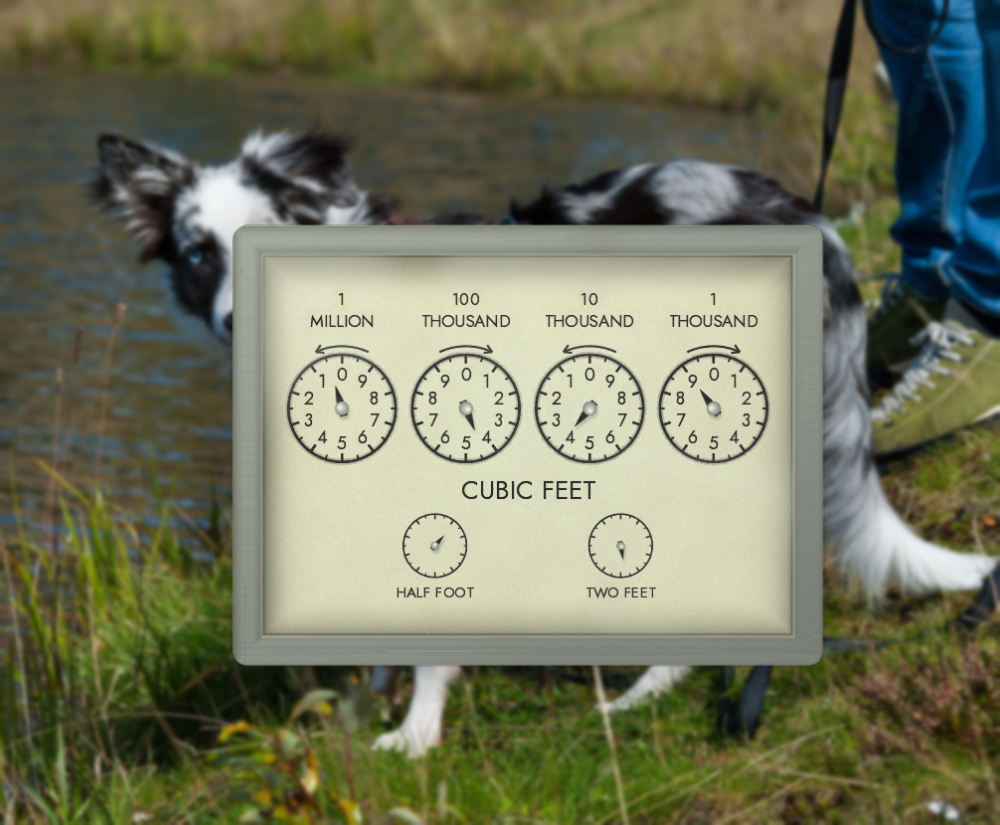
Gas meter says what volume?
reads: 43900 ft³
